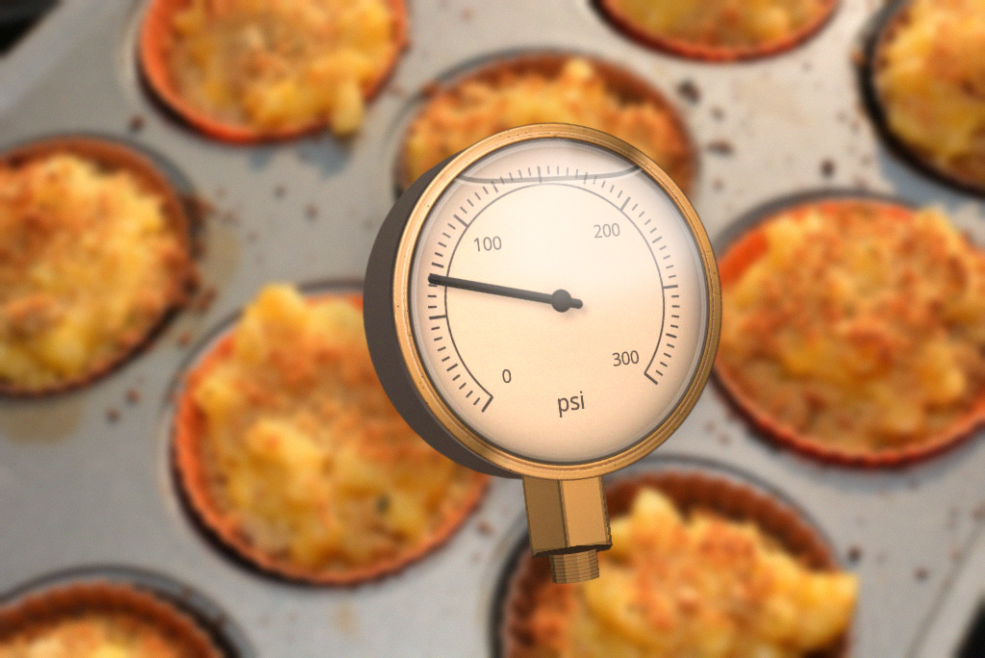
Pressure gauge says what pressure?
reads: 67.5 psi
